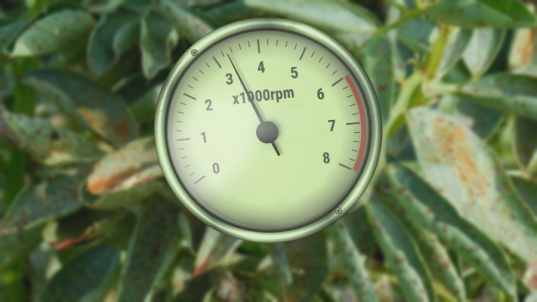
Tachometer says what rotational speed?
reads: 3300 rpm
